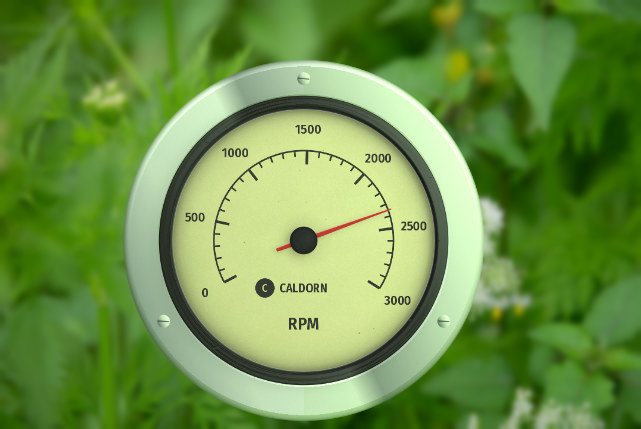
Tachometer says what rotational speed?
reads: 2350 rpm
